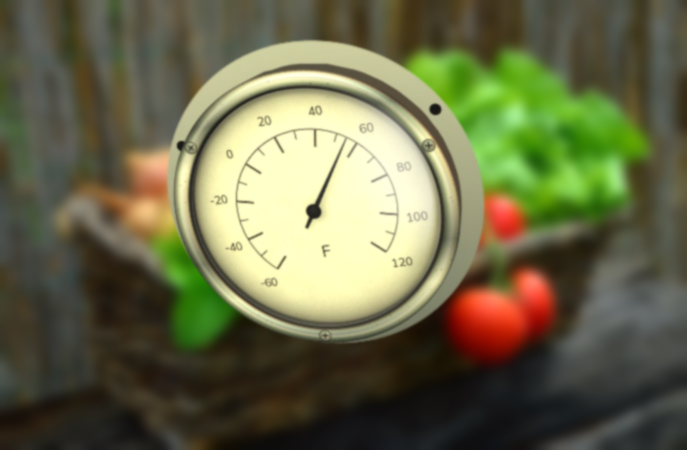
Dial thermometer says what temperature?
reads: 55 °F
